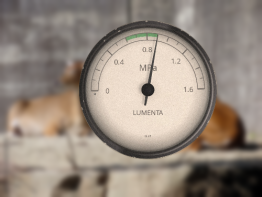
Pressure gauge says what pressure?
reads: 0.9 MPa
